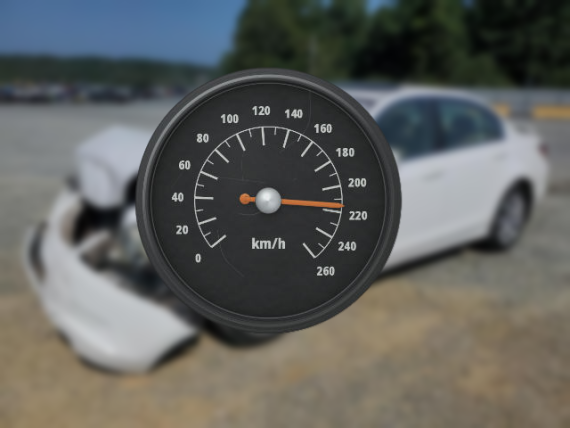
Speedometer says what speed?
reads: 215 km/h
